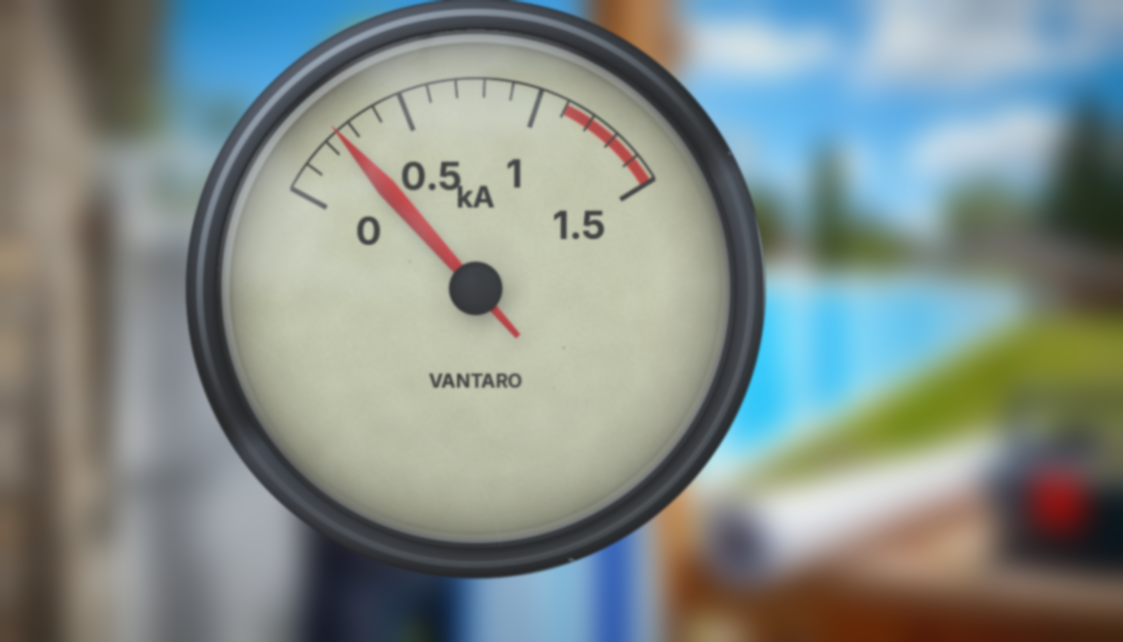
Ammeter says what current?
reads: 0.25 kA
